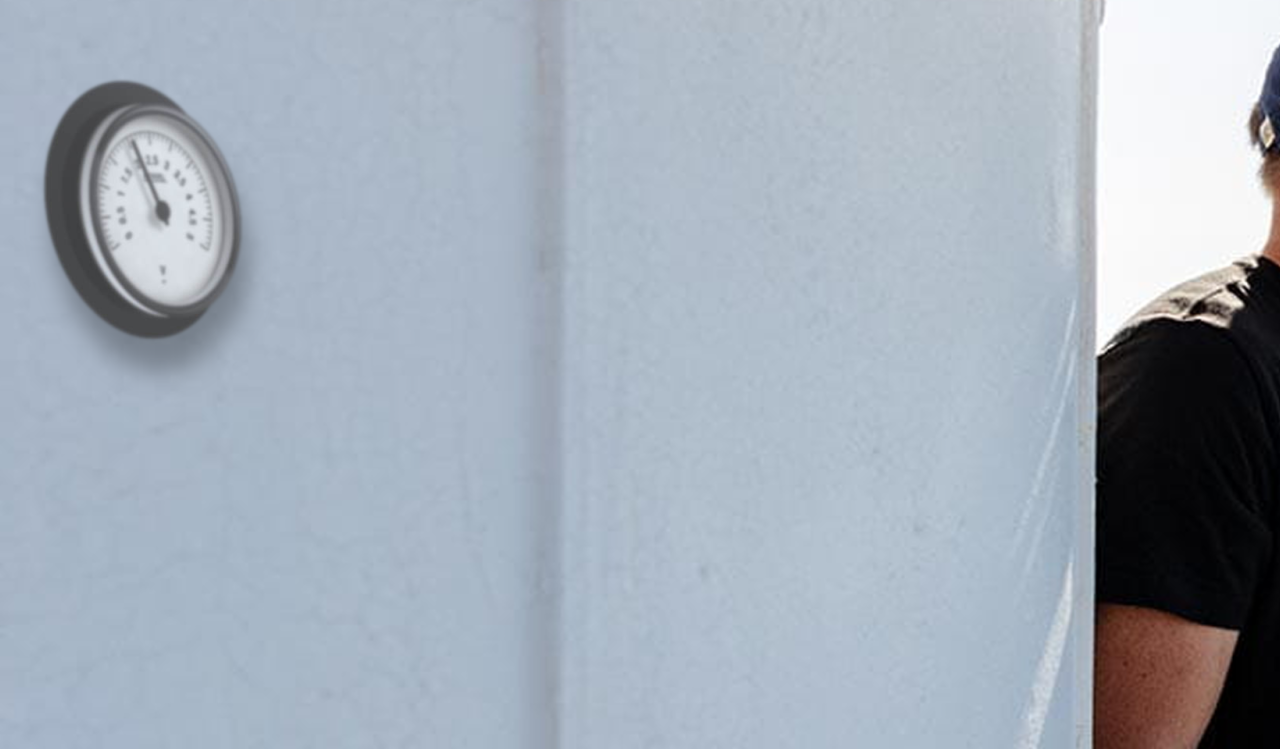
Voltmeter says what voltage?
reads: 2 V
